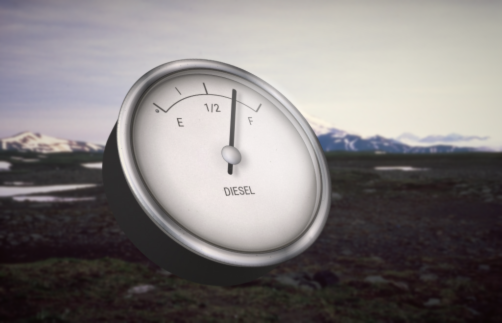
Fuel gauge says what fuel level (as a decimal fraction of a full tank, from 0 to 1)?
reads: 0.75
